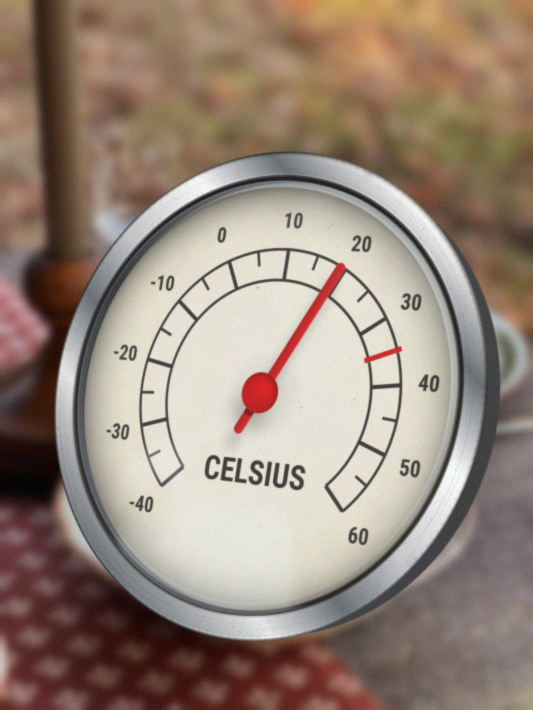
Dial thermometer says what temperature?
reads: 20 °C
